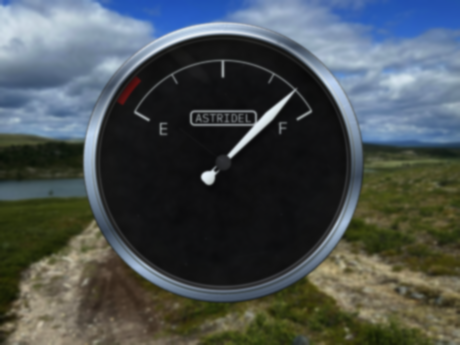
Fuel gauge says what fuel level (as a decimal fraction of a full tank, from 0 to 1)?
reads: 0.875
